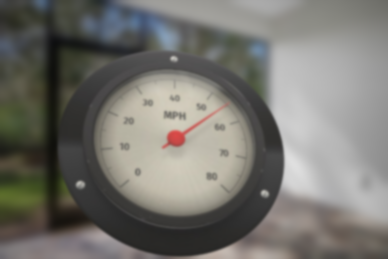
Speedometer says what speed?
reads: 55 mph
